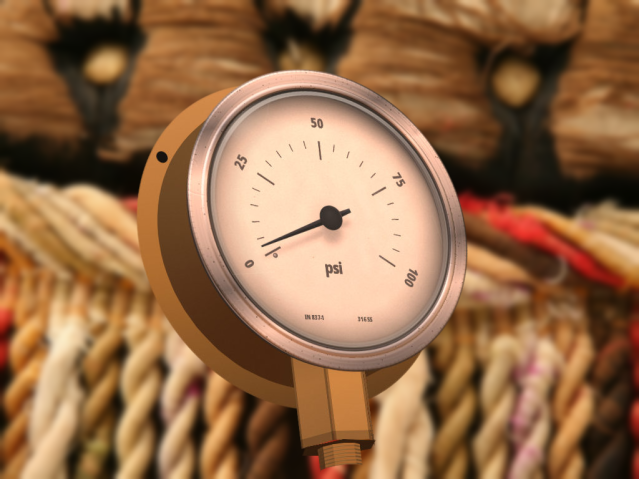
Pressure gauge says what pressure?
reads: 2.5 psi
